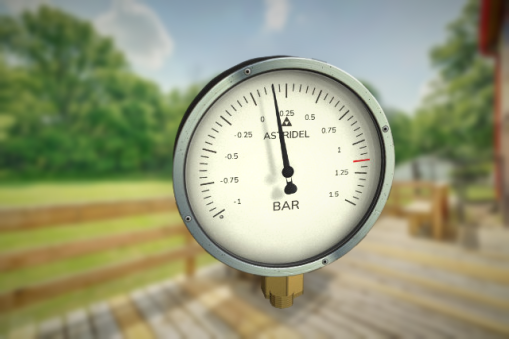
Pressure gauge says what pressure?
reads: 0.15 bar
